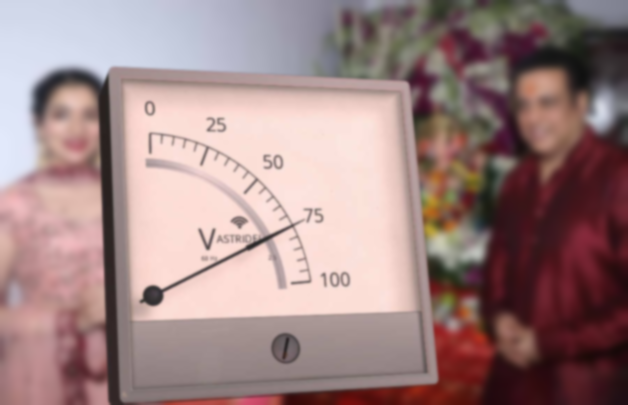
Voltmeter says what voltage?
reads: 75 V
